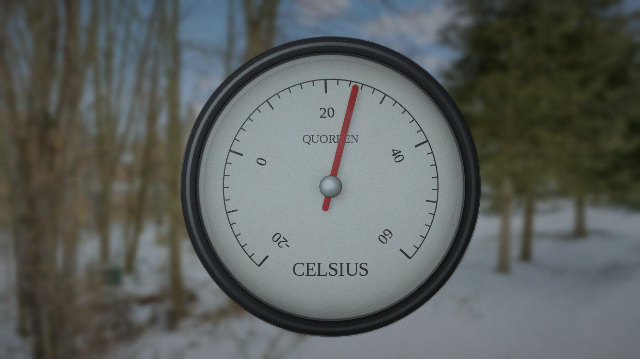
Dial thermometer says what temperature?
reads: 25 °C
